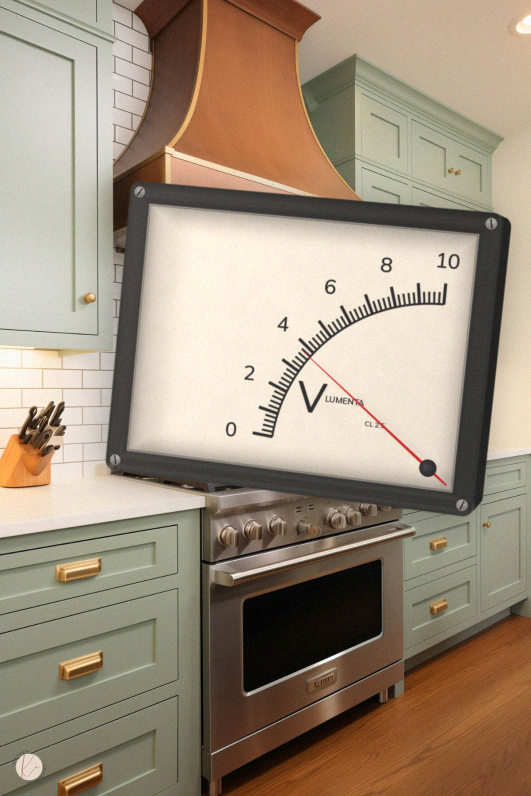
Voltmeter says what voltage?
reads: 3.8 V
